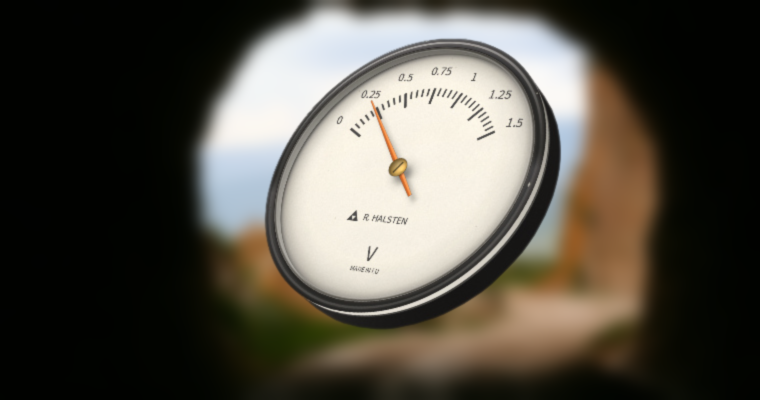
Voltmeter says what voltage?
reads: 0.25 V
